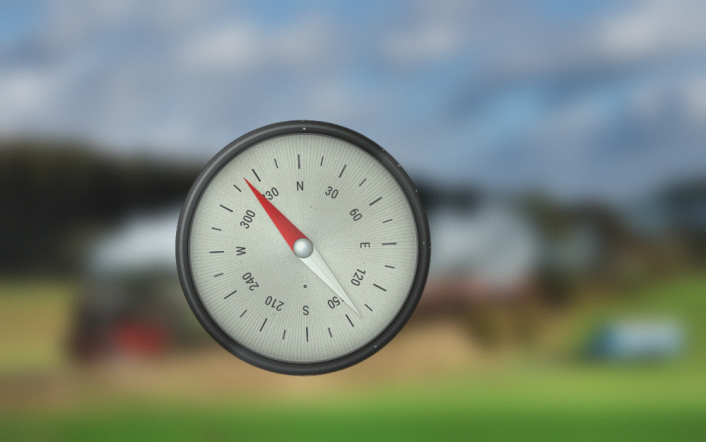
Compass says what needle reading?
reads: 322.5 °
